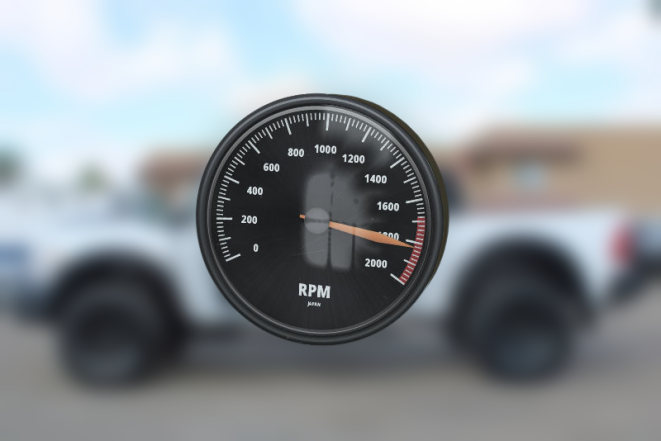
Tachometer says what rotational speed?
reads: 1820 rpm
